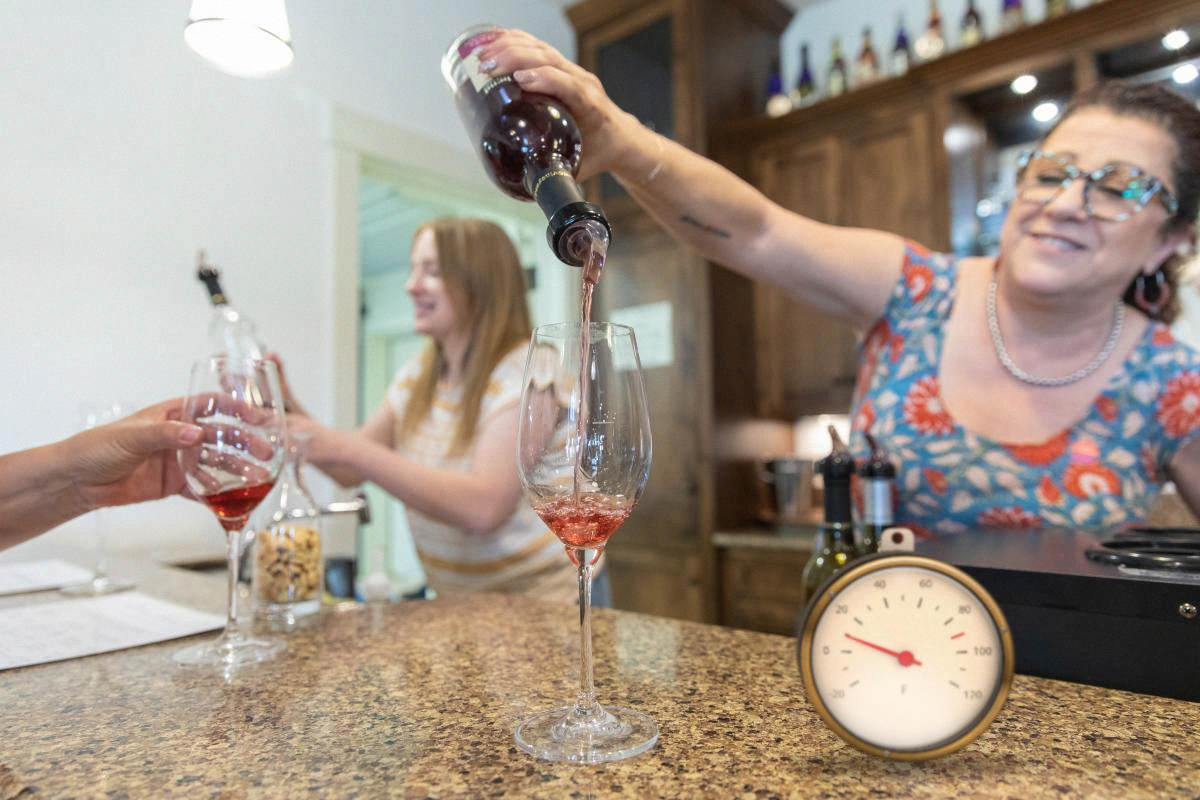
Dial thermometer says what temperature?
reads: 10 °F
